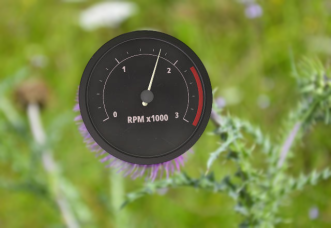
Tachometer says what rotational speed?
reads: 1700 rpm
